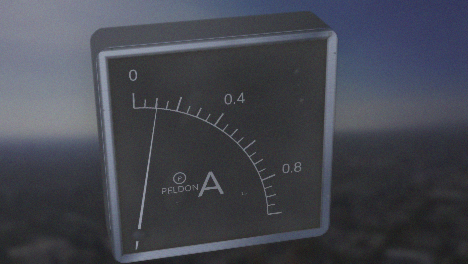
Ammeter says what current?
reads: 0.1 A
